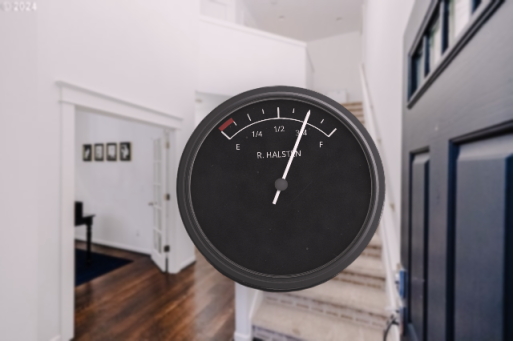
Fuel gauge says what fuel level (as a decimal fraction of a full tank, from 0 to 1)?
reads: 0.75
